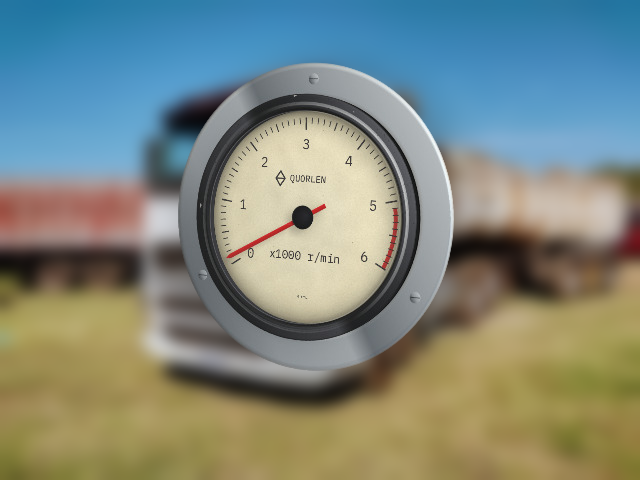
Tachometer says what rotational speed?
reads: 100 rpm
